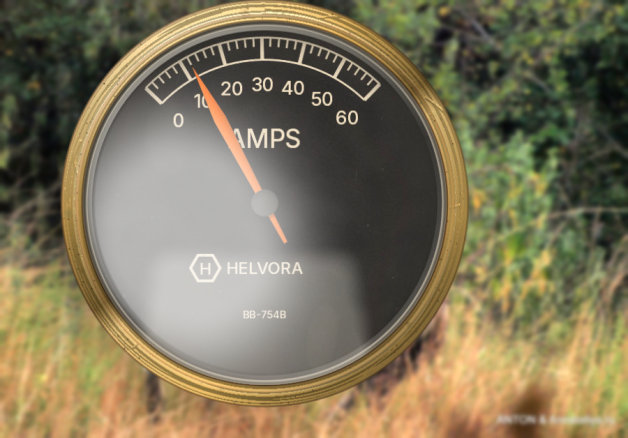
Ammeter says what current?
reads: 12 A
